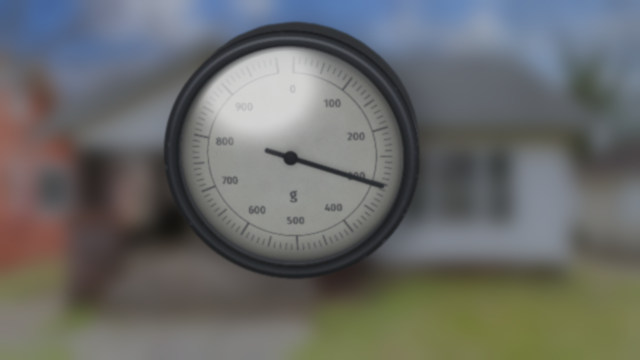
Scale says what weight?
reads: 300 g
